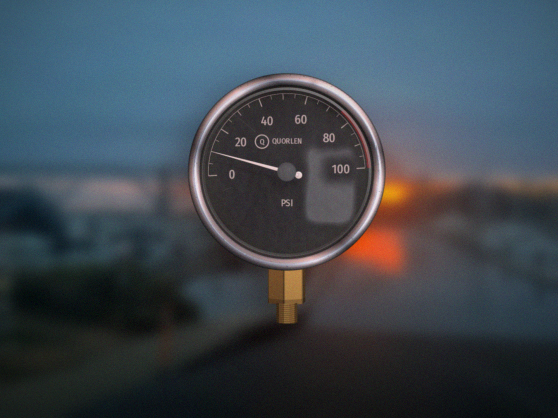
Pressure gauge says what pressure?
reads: 10 psi
